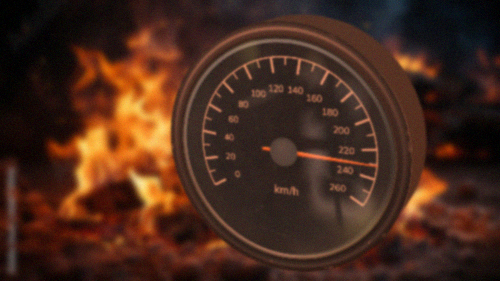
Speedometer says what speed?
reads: 230 km/h
